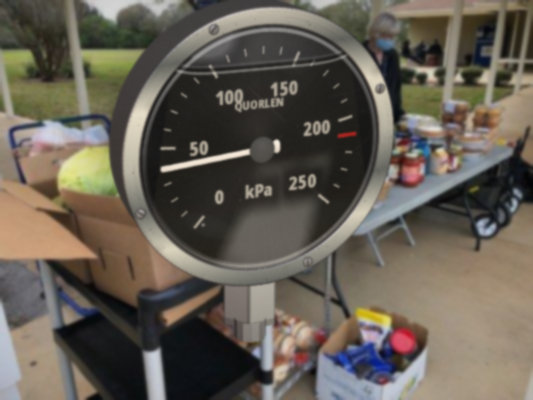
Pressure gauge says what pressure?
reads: 40 kPa
